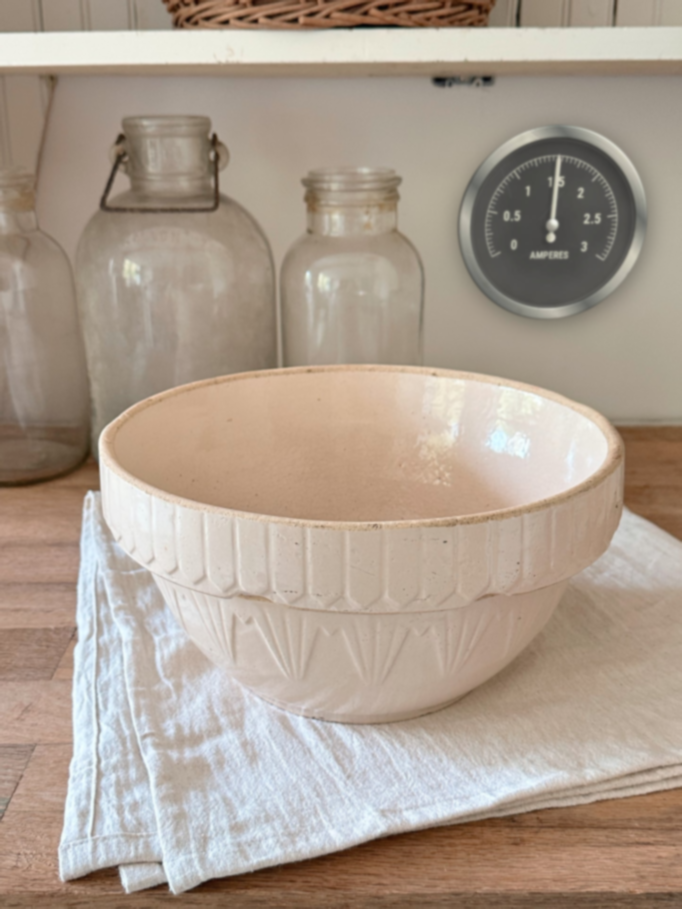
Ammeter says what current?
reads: 1.5 A
